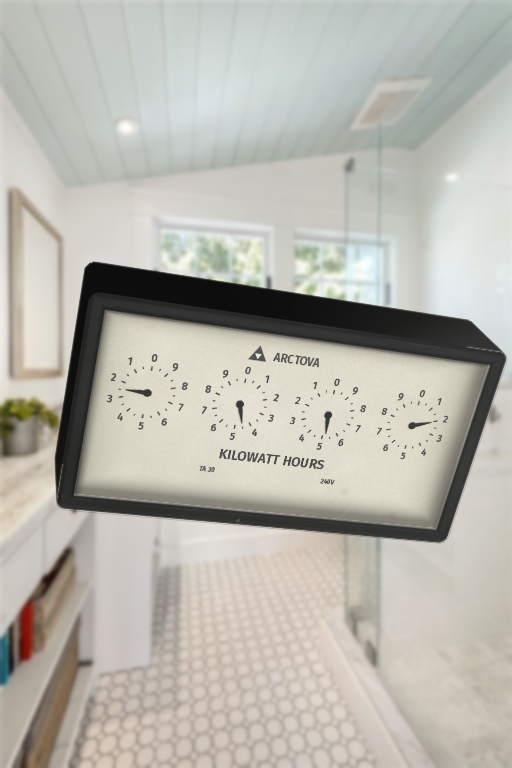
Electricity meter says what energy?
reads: 2452 kWh
